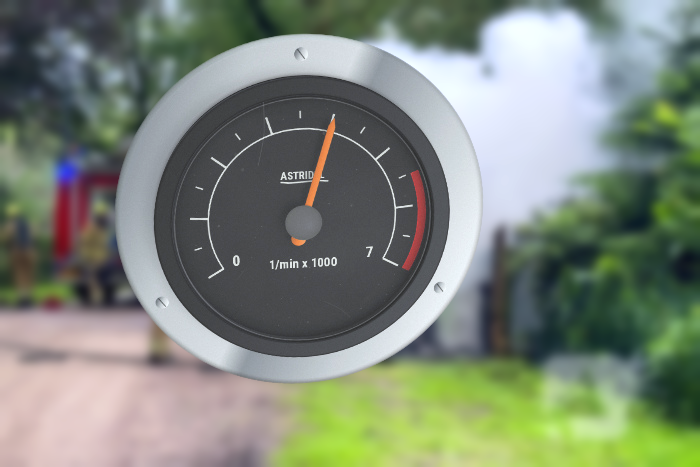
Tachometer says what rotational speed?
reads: 4000 rpm
